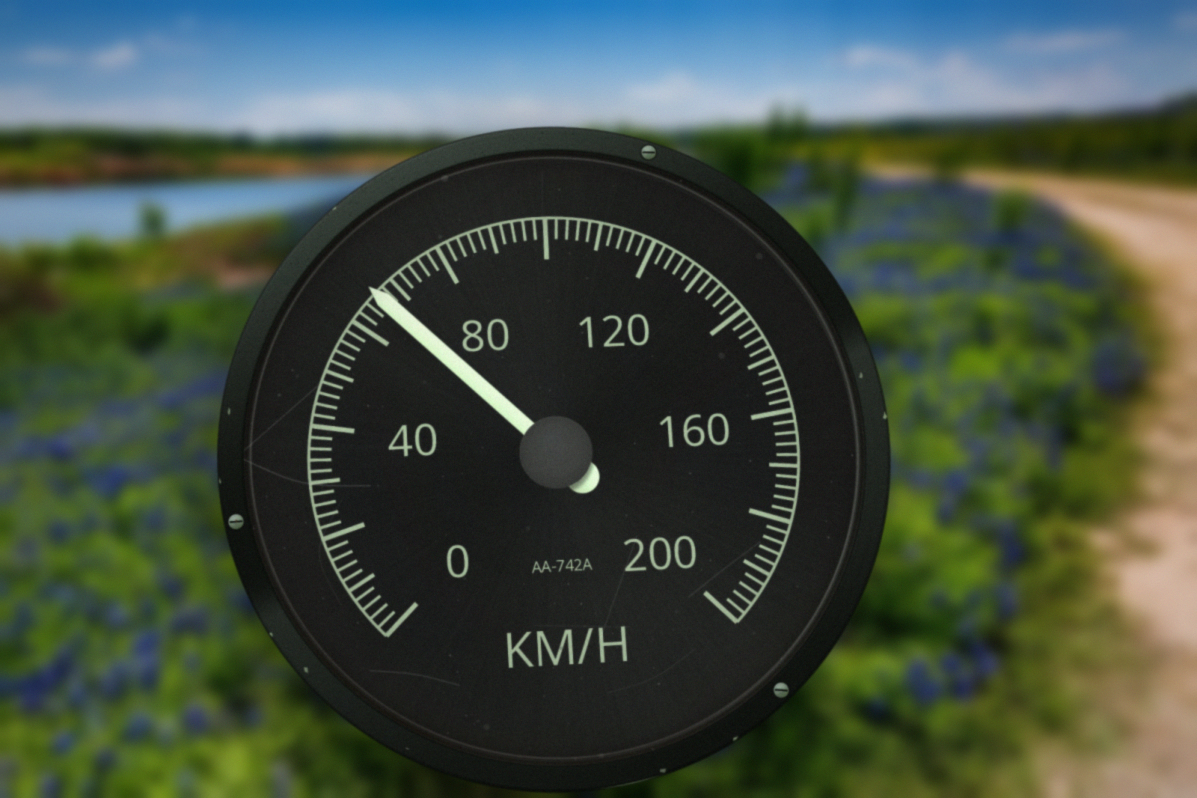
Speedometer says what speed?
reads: 66 km/h
